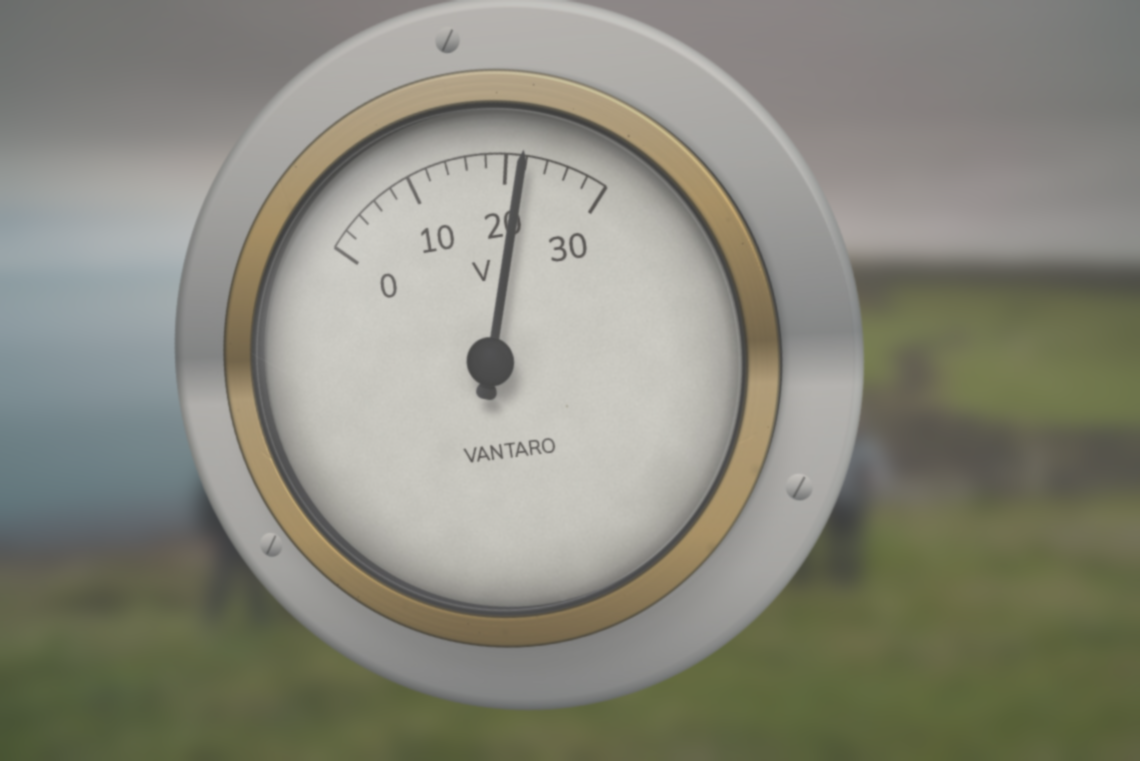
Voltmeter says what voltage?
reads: 22 V
